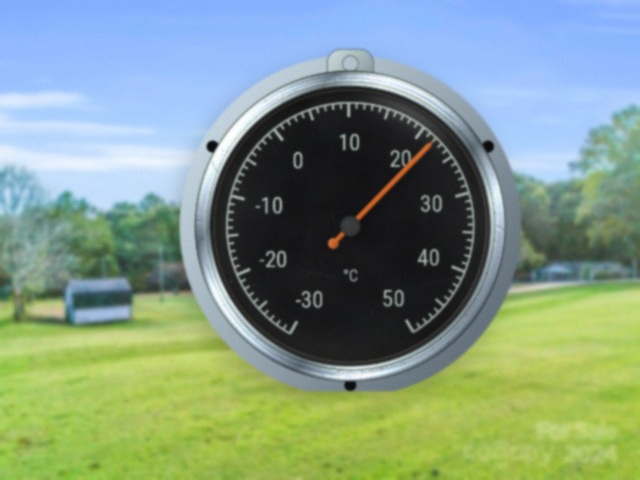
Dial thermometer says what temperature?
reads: 22 °C
